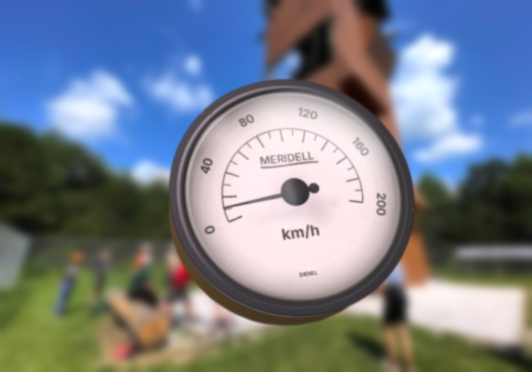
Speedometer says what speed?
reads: 10 km/h
